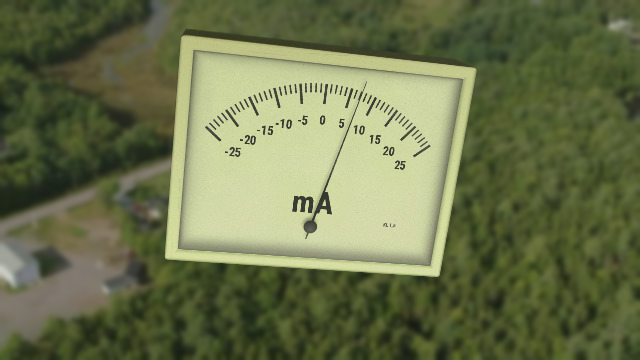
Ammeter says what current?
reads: 7 mA
